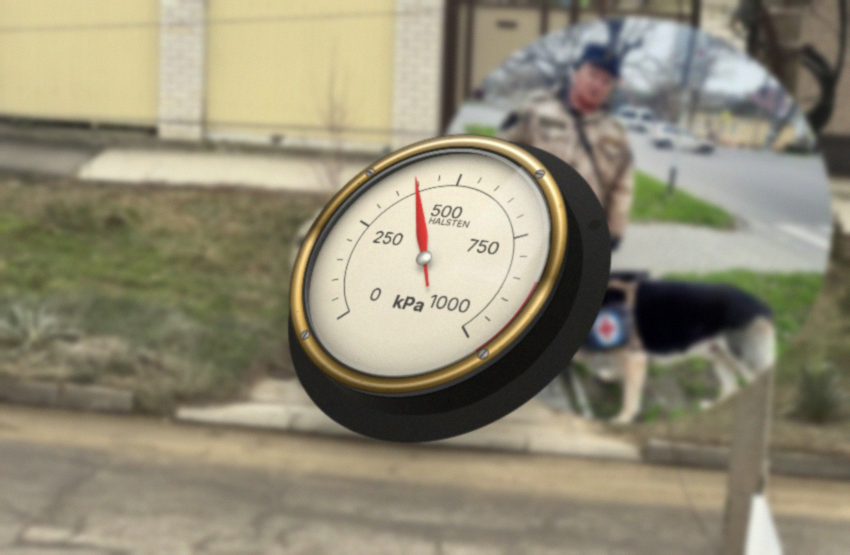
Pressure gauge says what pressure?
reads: 400 kPa
